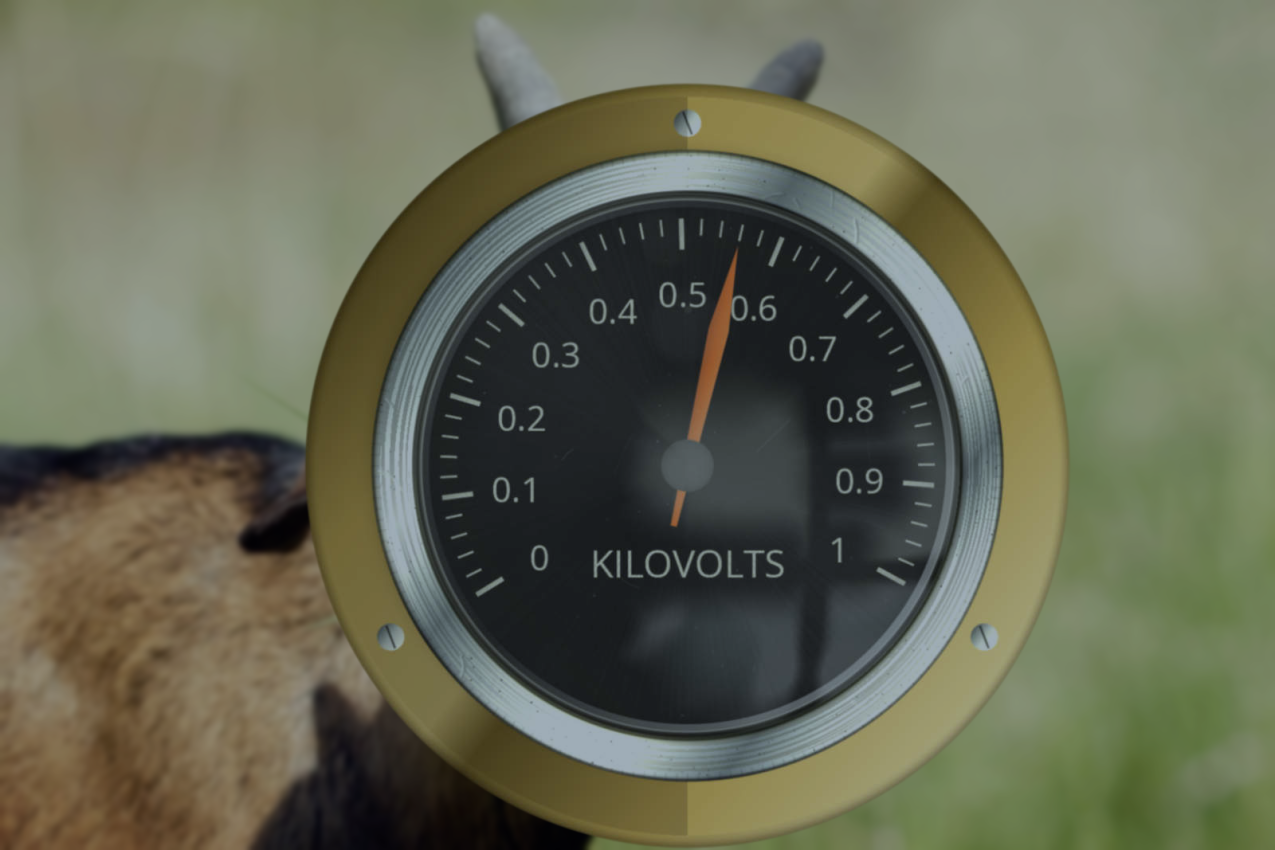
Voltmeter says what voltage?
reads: 0.56 kV
